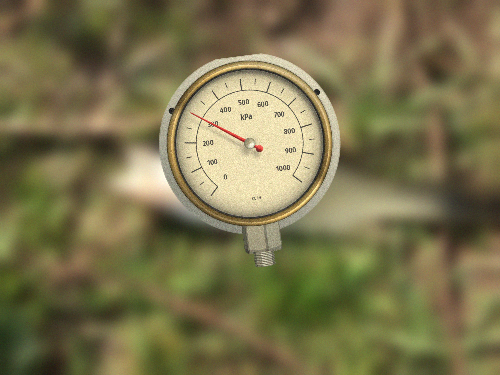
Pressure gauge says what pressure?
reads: 300 kPa
